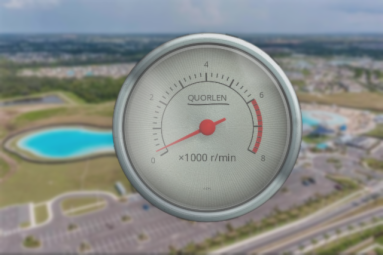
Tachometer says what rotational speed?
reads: 200 rpm
